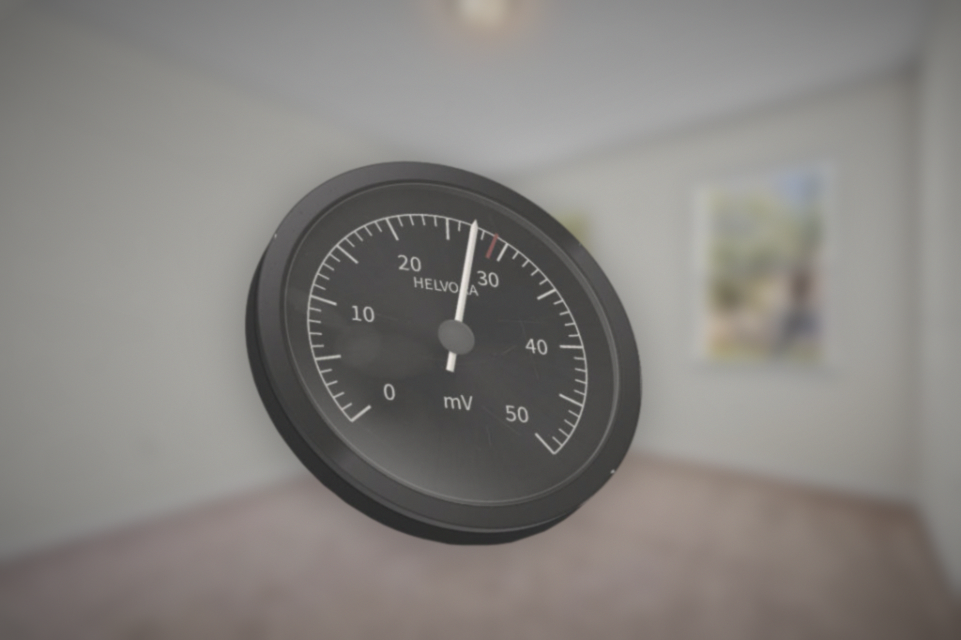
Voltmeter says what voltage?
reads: 27 mV
